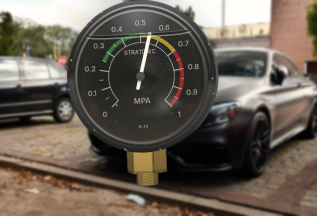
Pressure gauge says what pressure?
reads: 0.55 MPa
